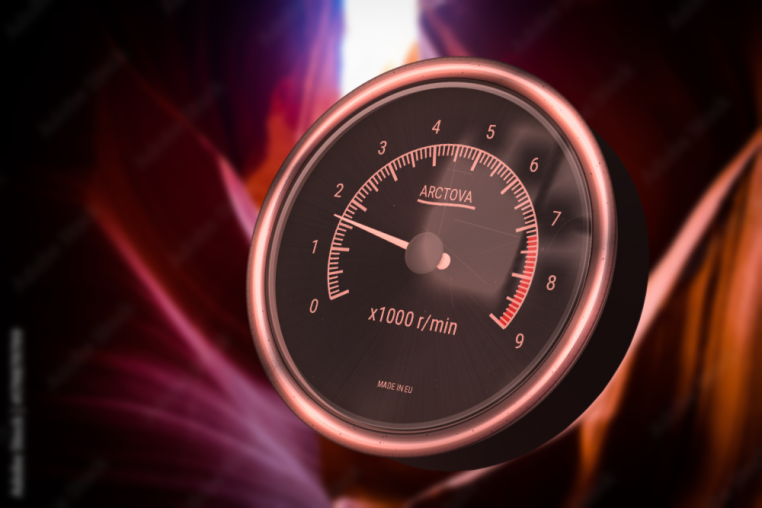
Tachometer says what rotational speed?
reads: 1600 rpm
